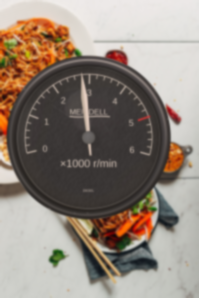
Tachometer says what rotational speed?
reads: 2800 rpm
